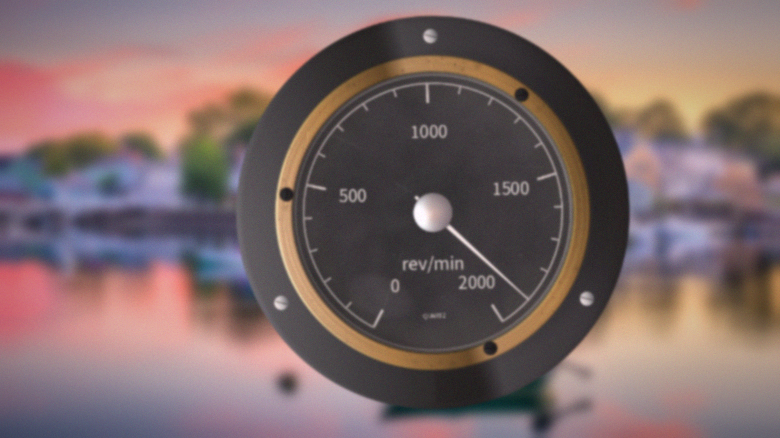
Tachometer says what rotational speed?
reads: 1900 rpm
